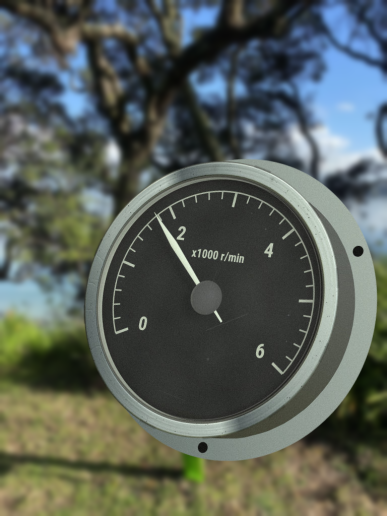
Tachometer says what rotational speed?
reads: 1800 rpm
